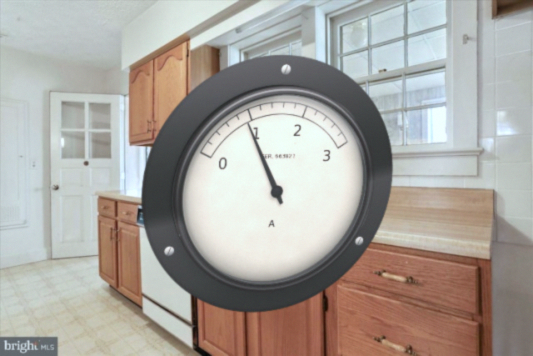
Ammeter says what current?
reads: 0.9 A
